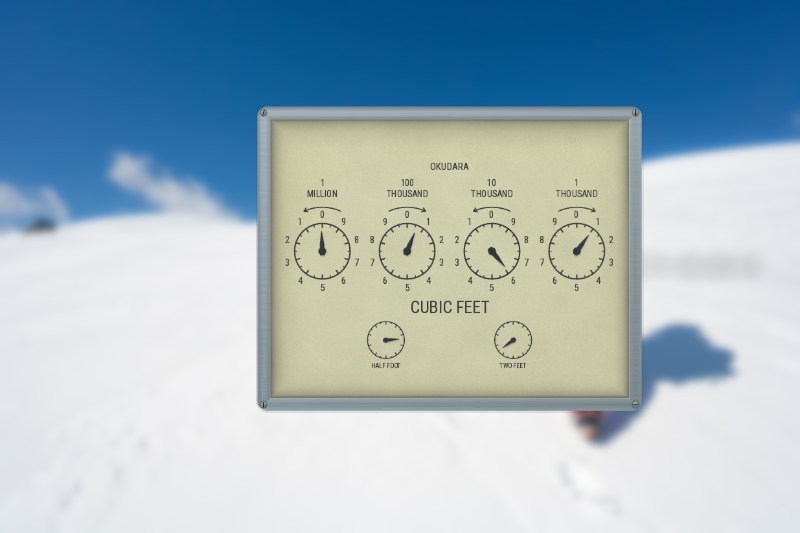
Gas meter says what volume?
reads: 6100 ft³
